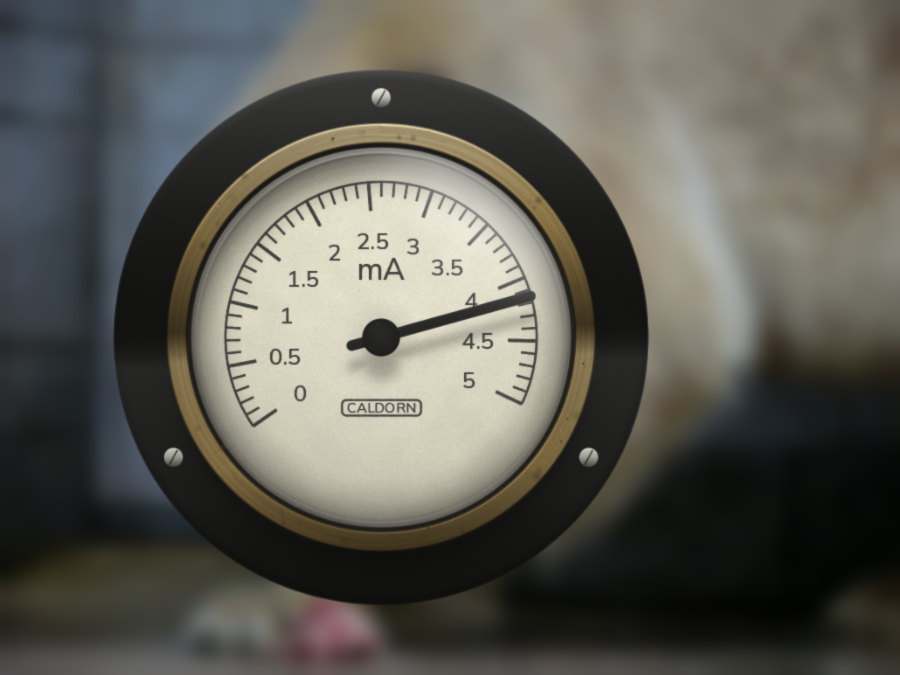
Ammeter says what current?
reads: 4.15 mA
